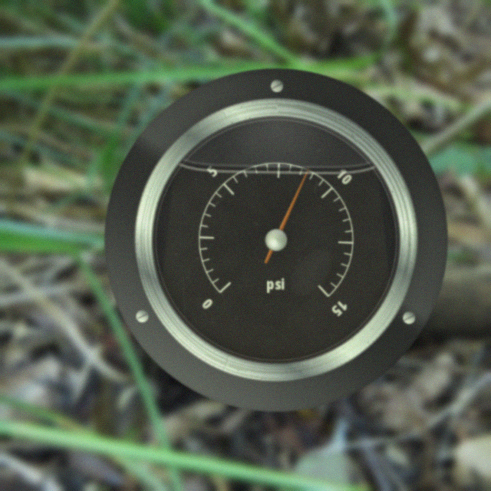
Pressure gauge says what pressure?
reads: 8.75 psi
